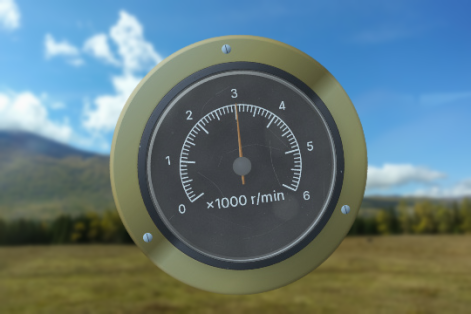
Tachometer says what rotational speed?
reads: 3000 rpm
